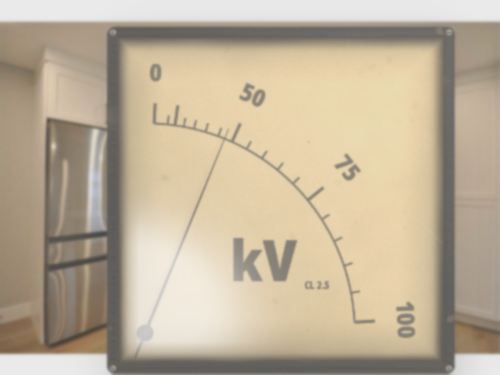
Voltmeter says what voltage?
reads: 47.5 kV
